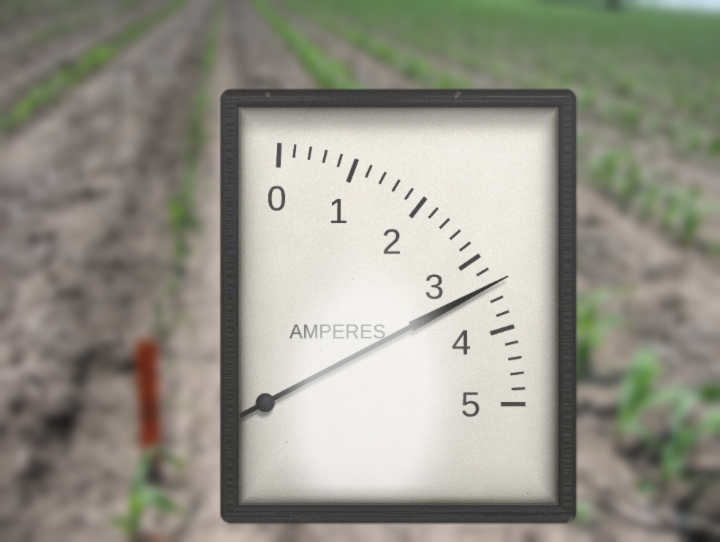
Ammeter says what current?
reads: 3.4 A
